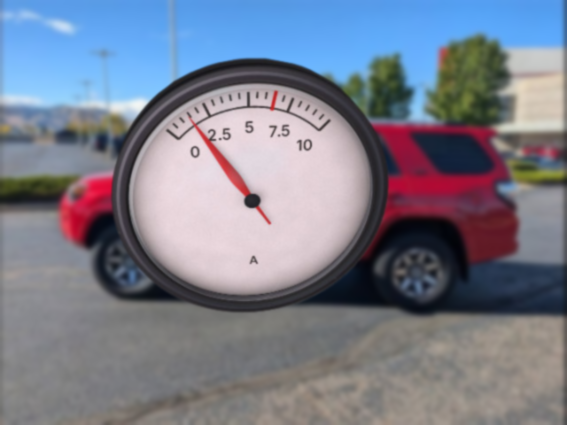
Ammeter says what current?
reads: 1.5 A
